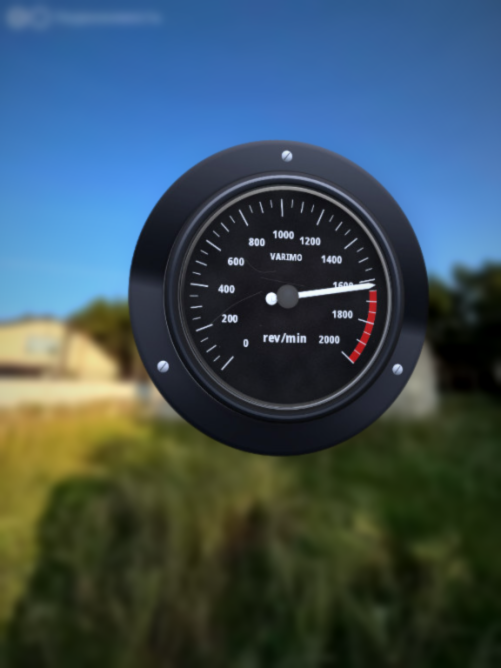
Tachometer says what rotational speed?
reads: 1625 rpm
